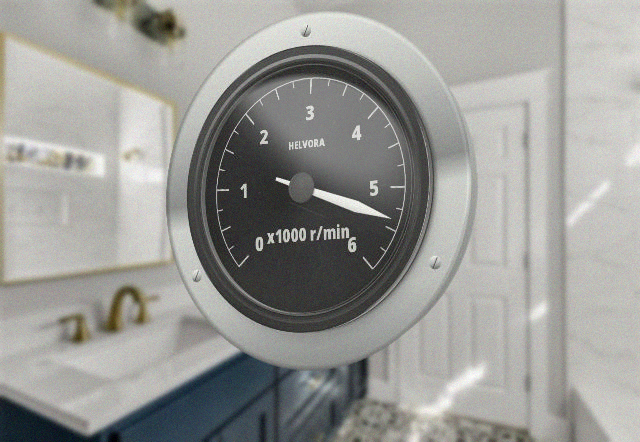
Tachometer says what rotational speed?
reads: 5375 rpm
